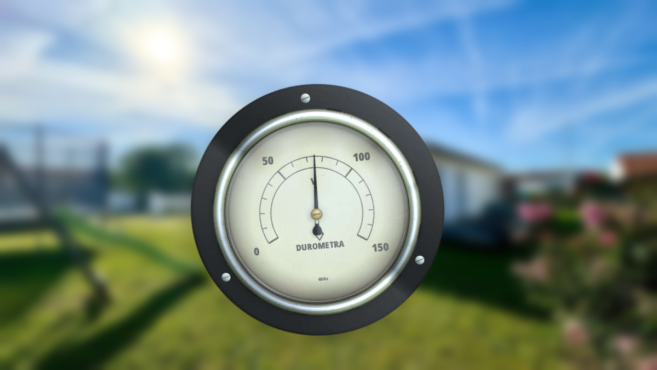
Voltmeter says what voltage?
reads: 75 V
